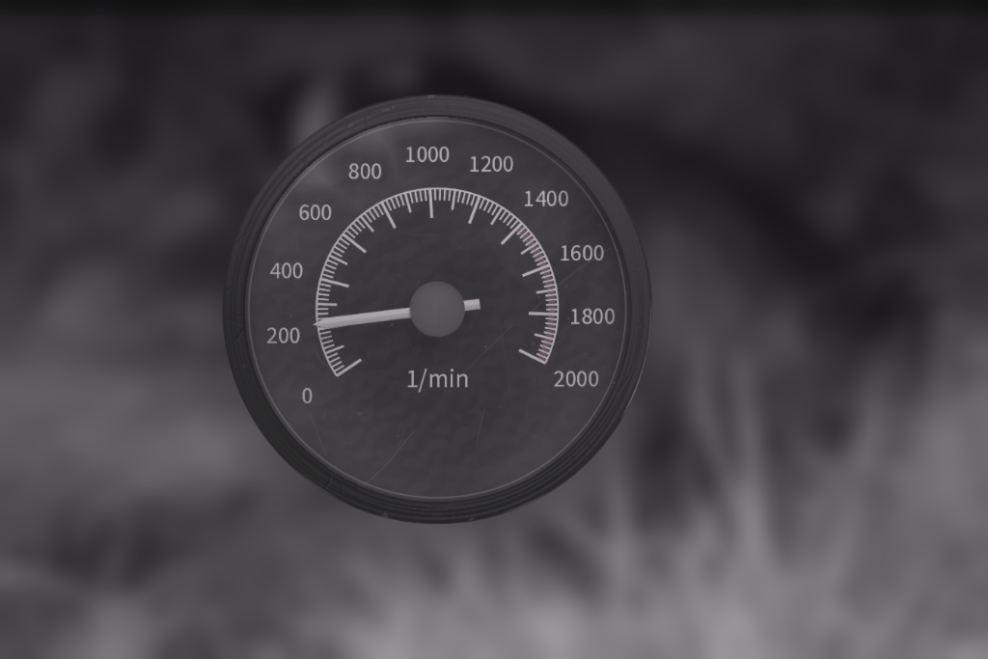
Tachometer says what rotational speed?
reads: 220 rpm
